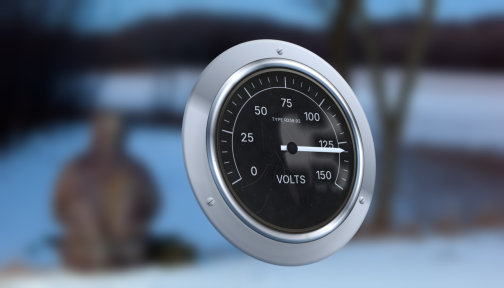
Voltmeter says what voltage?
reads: 130 V
